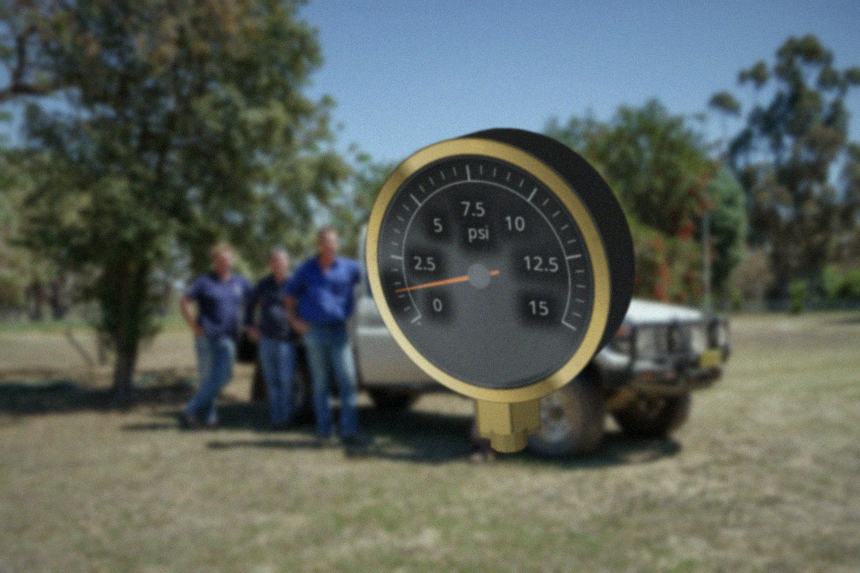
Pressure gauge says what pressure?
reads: 1.25 psi
